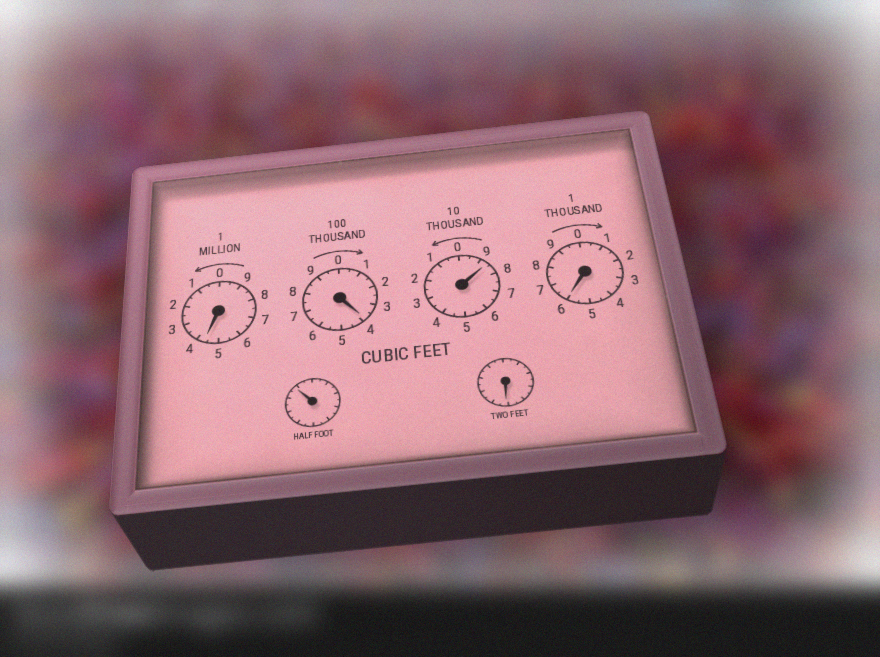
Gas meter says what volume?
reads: 438600 ft³
